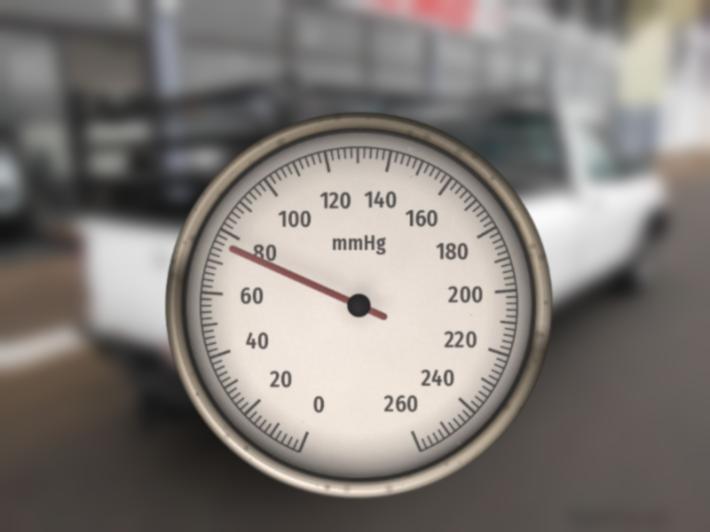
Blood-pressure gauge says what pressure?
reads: 76 mmHg
